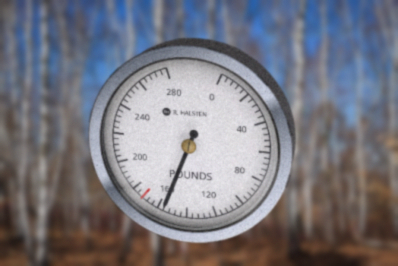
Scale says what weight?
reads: 156 lb
